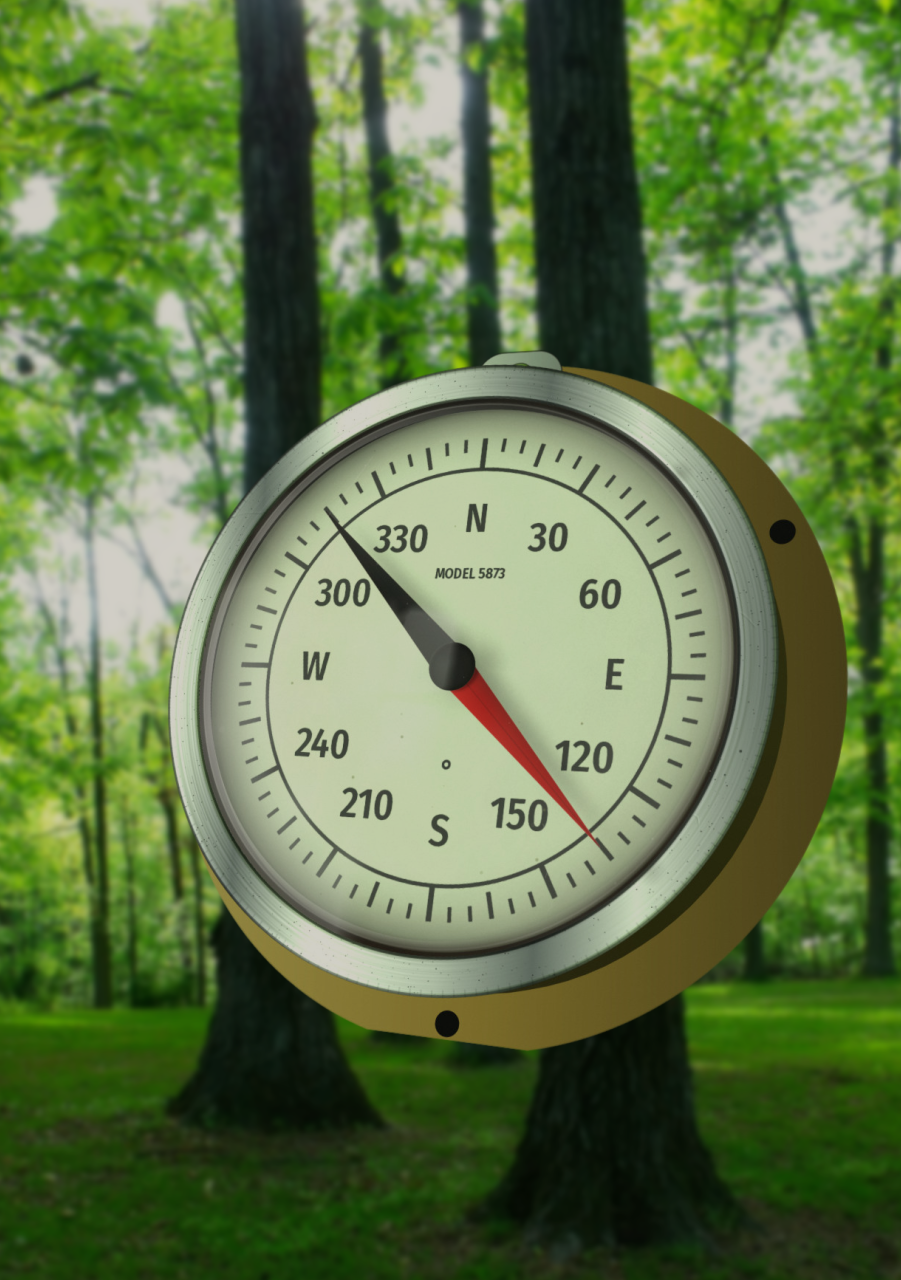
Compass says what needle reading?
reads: 135 °
